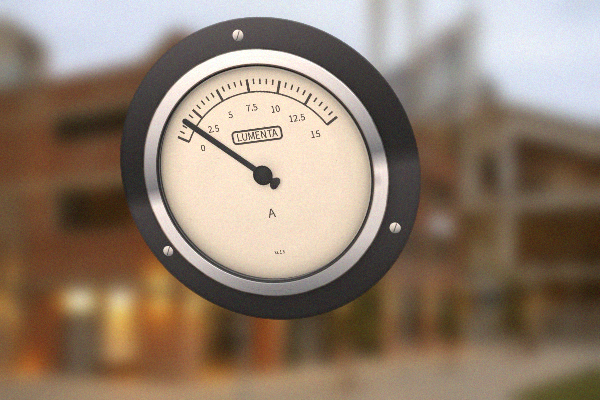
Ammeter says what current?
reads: 1.5 A
